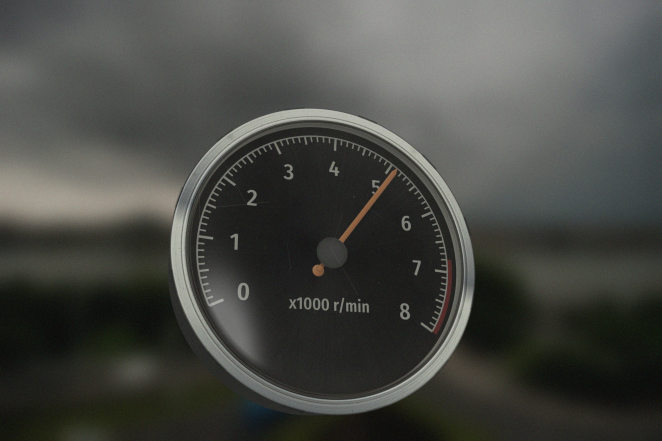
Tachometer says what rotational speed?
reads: 5100 rpm
